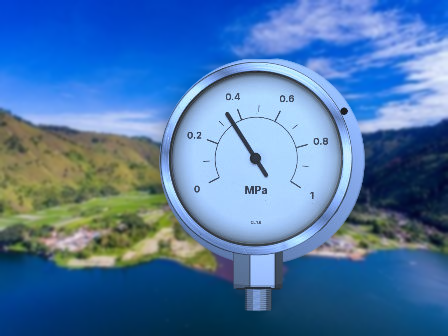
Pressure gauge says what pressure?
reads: 0.35 MPa
